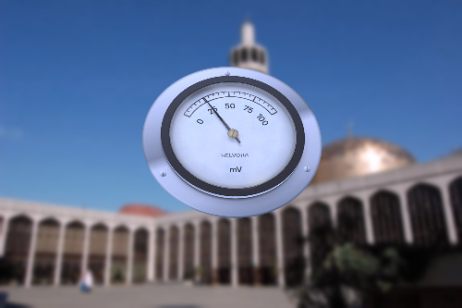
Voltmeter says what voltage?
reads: 25 mV
